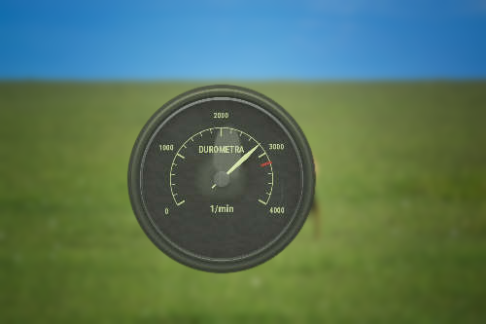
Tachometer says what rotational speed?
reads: 2800 rpm
